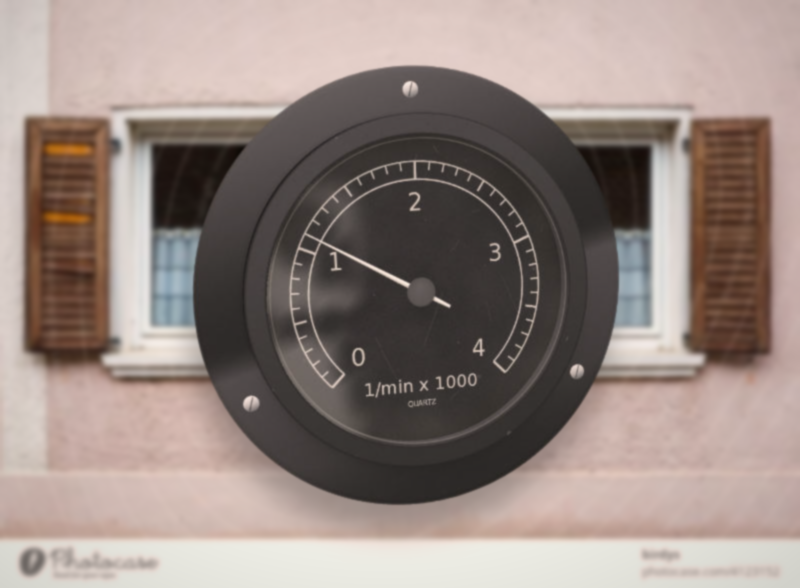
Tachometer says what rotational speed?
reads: 1100 rpm
